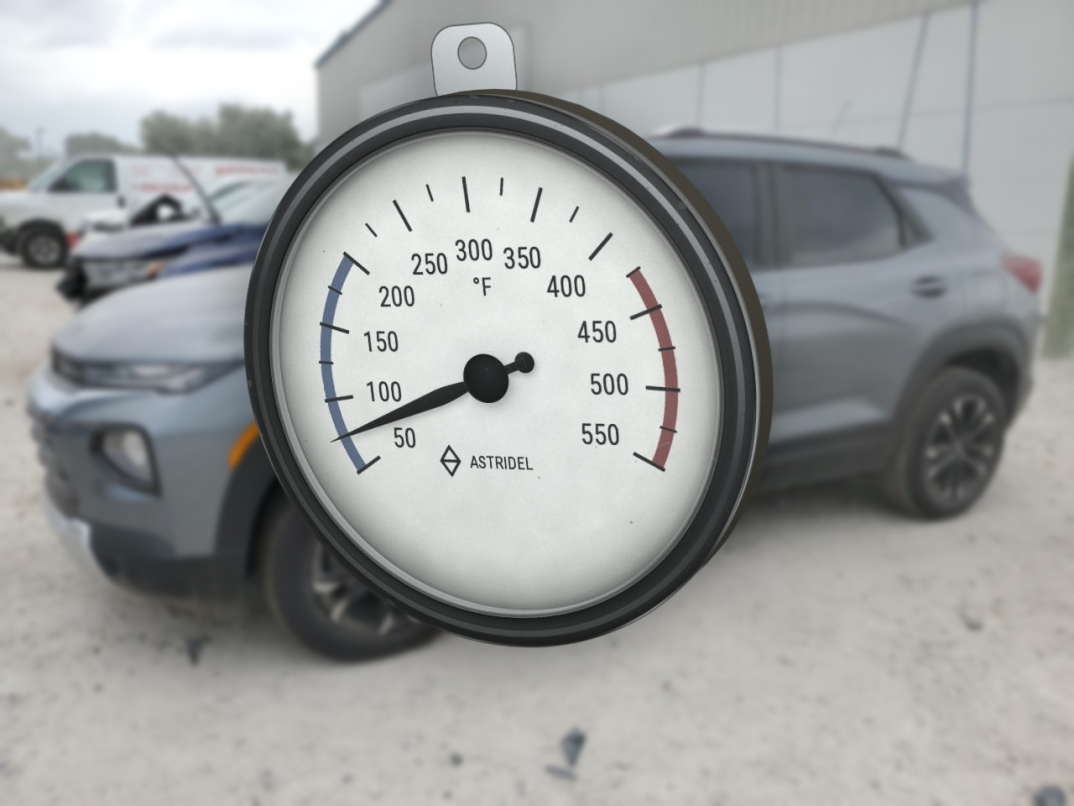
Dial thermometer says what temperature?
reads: 75 °F
